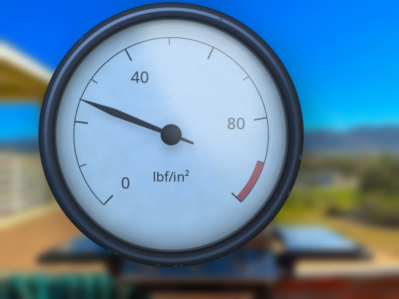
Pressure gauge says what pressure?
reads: 25 psi
